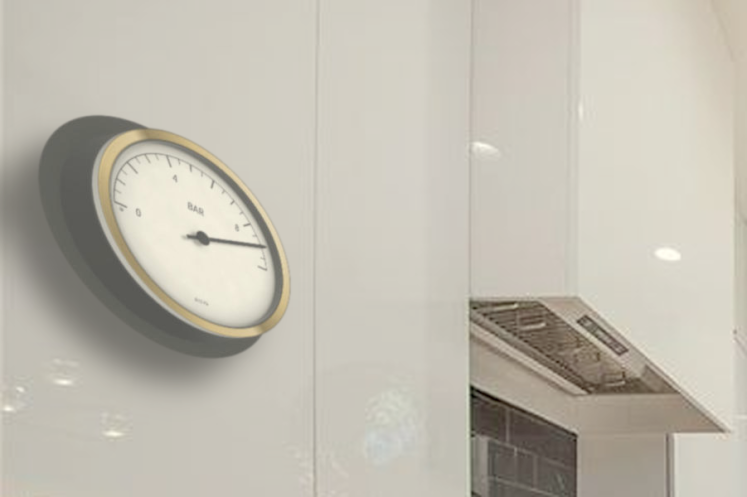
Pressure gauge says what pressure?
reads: 9 bar
